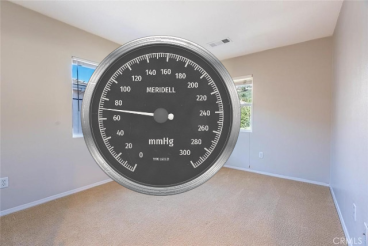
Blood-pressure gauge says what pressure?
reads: 70 mmHg
